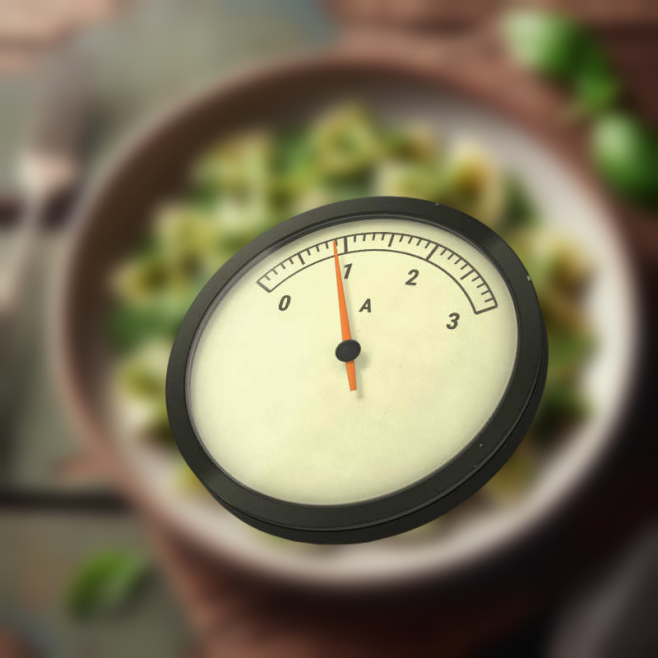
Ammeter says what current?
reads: 0.9 A
